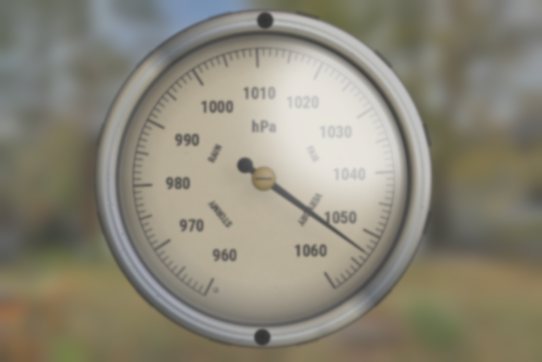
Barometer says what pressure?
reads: 1053 hPa
